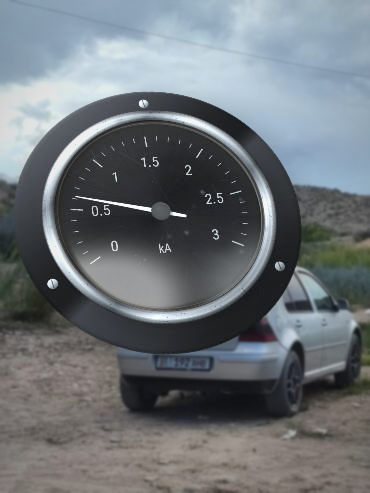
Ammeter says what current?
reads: 0.6 kA
